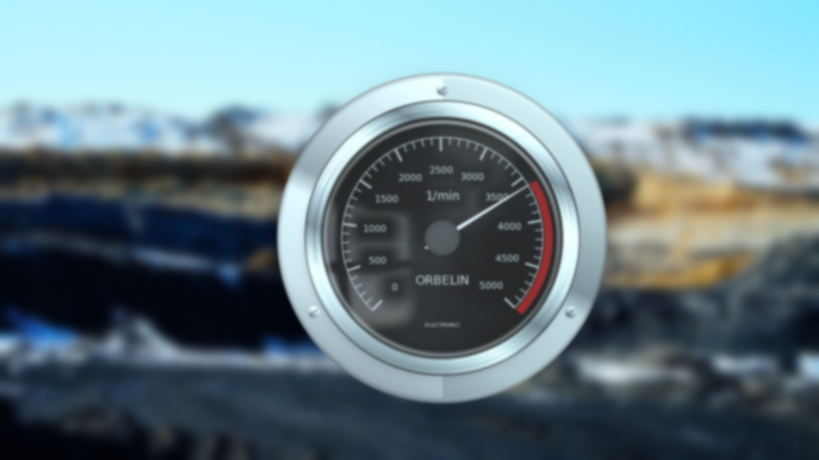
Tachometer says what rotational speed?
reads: 3600 rpm
